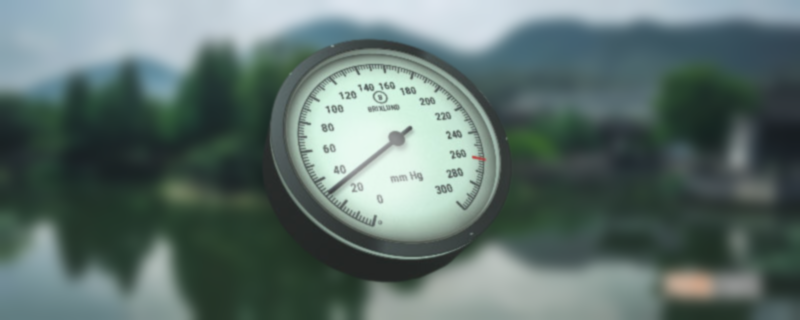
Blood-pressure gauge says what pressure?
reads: 30 mmHg
